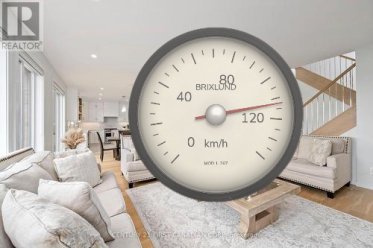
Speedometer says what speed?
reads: 112.5 km/h
